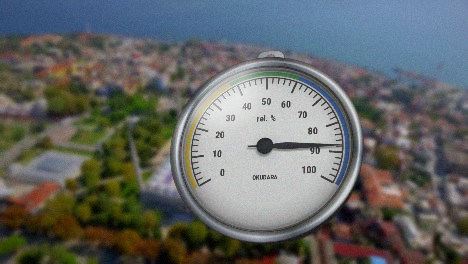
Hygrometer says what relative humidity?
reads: 88 %
